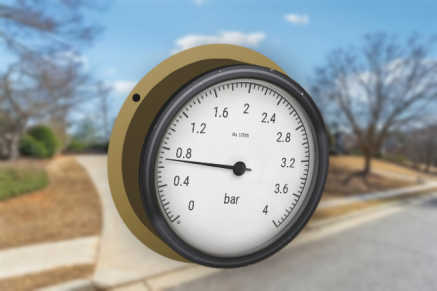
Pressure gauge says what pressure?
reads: 0.7 bar
